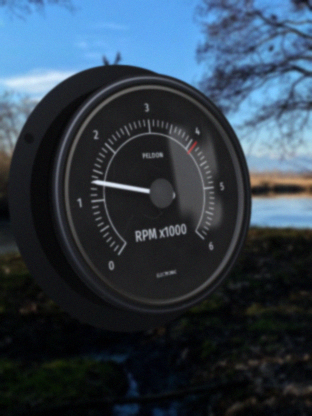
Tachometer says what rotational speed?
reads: 1300 rpm
